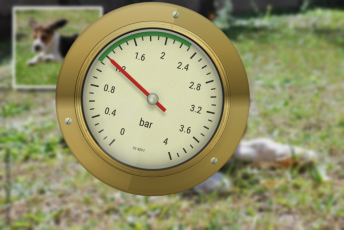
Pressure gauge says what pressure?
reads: 1.2 bar
